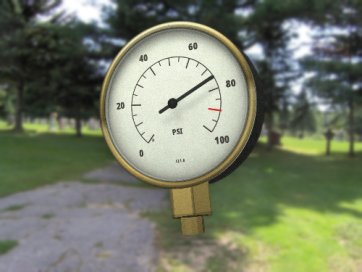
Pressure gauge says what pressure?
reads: 75 psi
